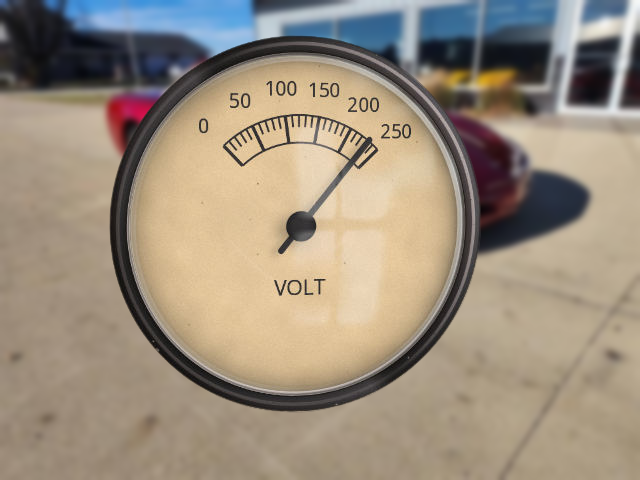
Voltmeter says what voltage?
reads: 230 V
